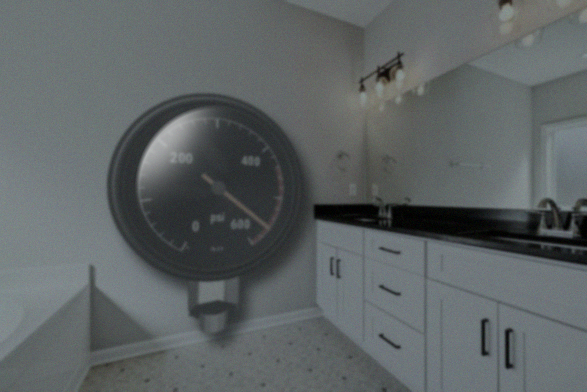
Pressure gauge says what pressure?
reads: 560 psi
